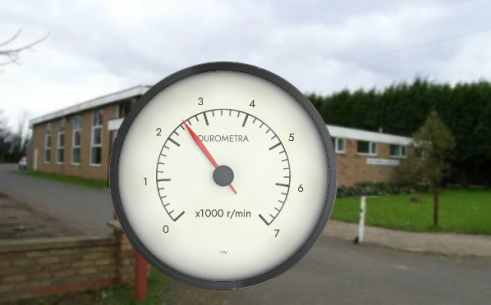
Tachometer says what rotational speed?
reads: 2500 rpm
